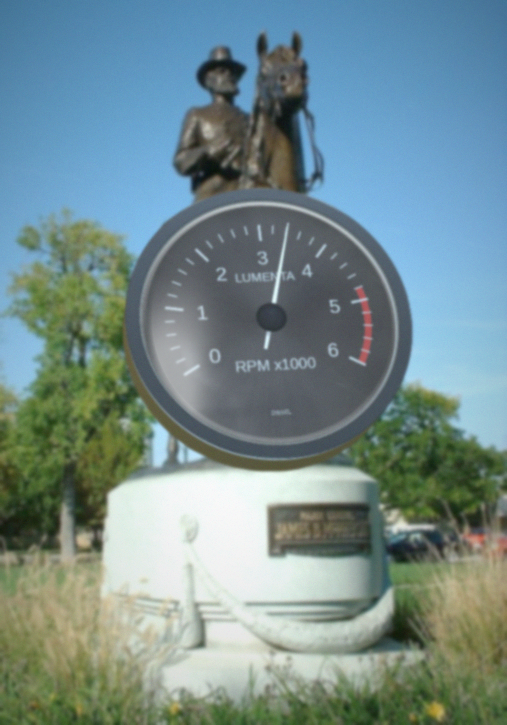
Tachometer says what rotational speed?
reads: 3400 rpm
